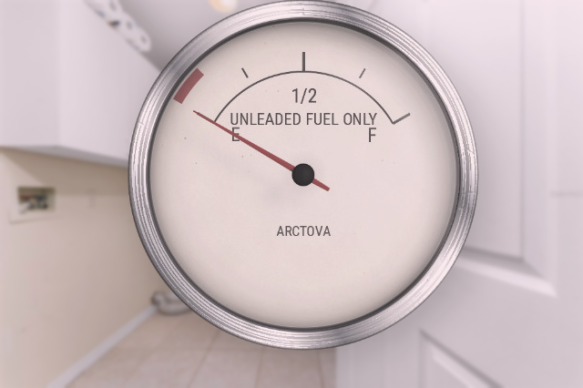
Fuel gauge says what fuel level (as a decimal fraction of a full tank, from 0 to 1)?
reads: 0
